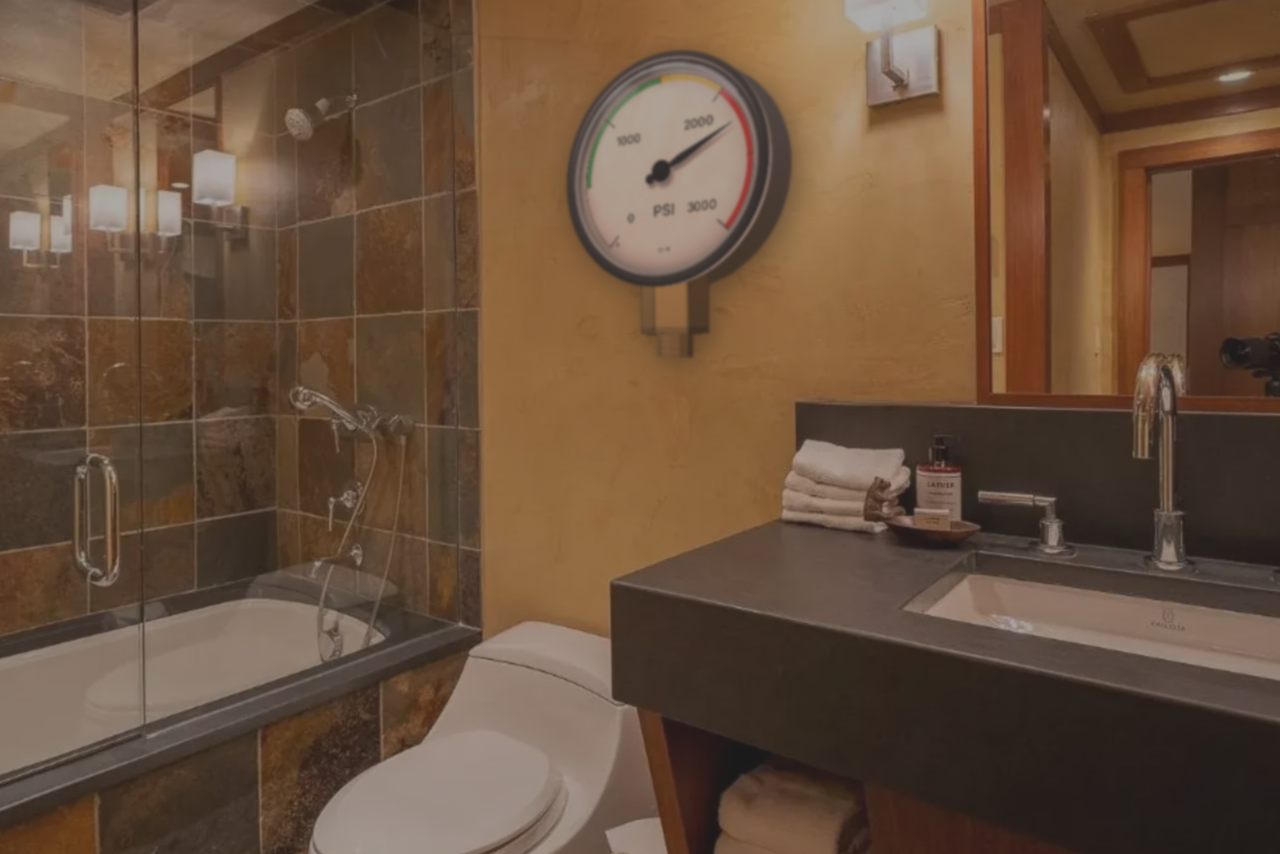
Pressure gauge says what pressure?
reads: 2250 psi
